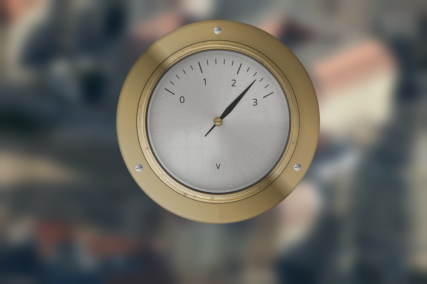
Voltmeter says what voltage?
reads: 2.5 V
